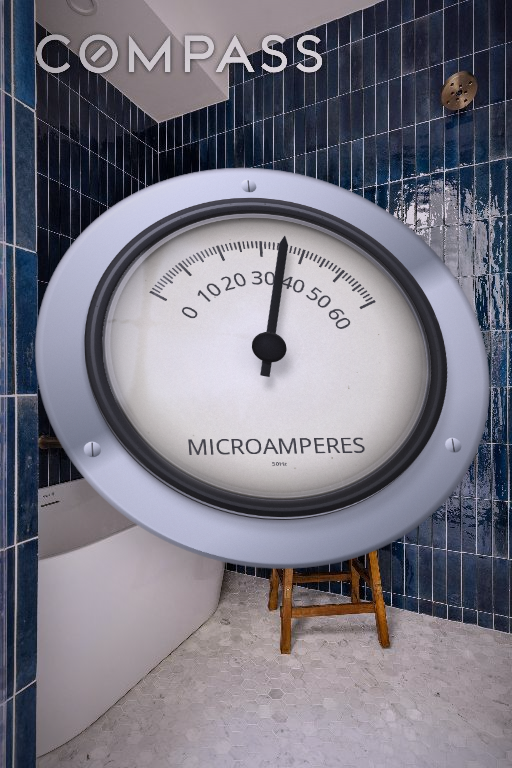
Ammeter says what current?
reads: 35 µA
